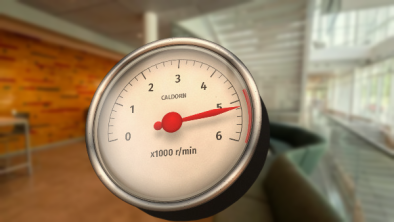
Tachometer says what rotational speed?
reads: 5200 rpm
